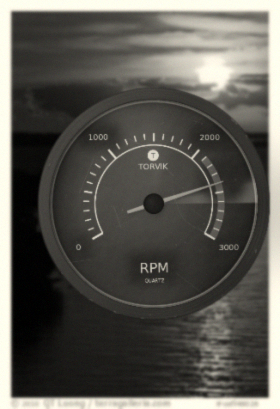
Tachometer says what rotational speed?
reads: 2400 rpm
